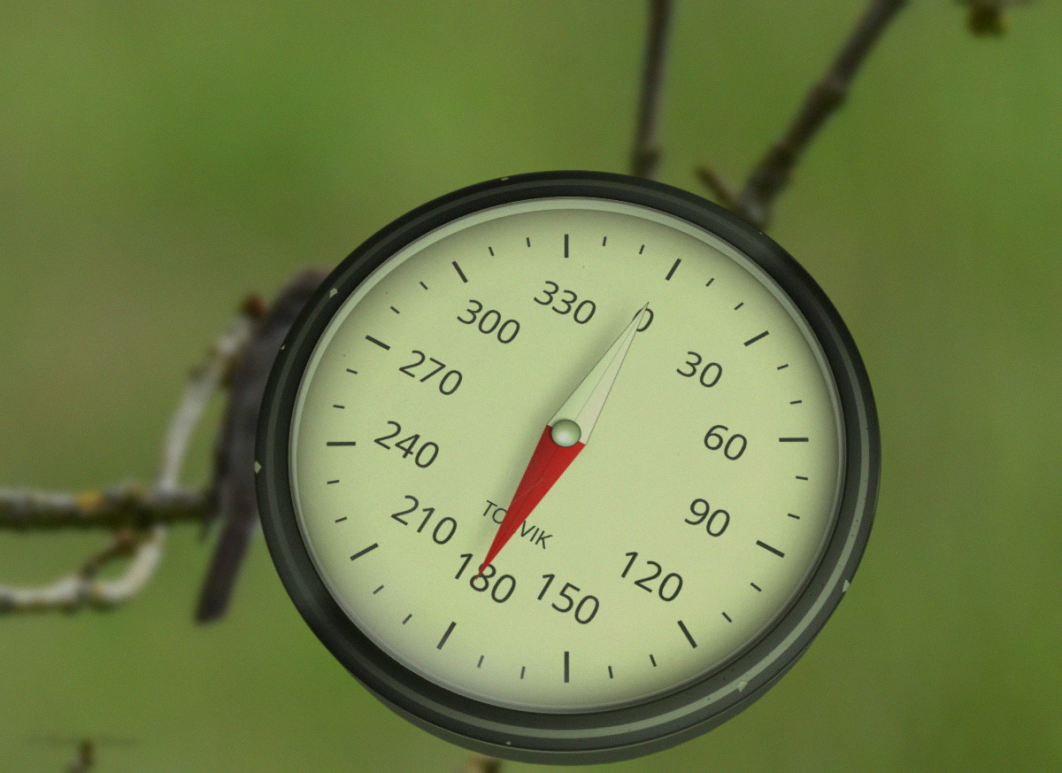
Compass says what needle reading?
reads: 180 °
